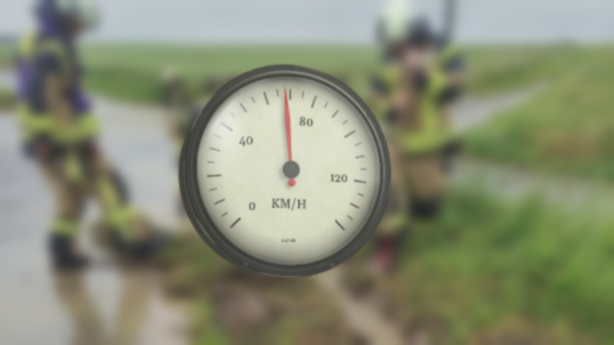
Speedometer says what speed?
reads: 67.5 km/h
